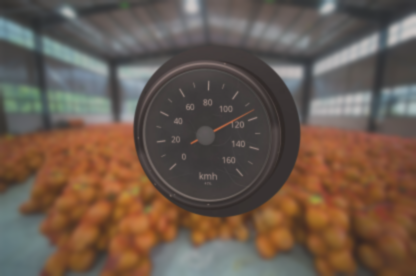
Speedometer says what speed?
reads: 115 km/h
